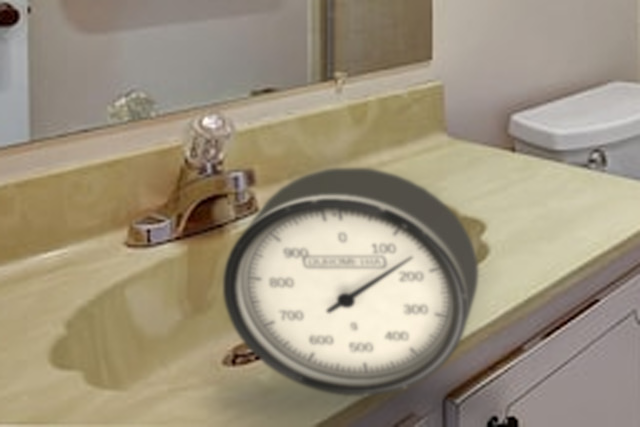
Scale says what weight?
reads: 150 g
